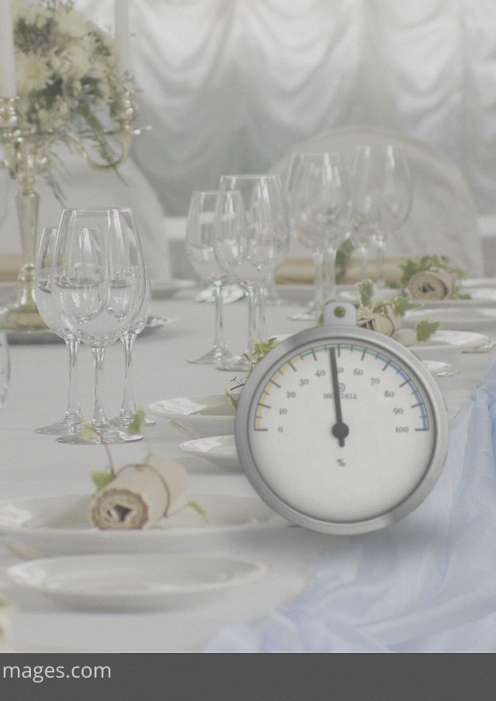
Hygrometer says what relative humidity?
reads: 47.5 %
